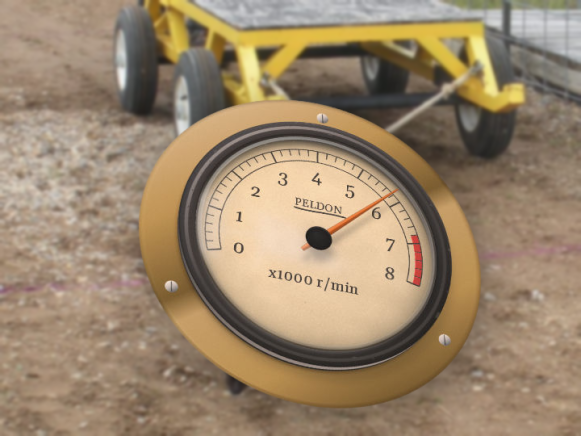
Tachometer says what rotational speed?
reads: 5800 rpm
